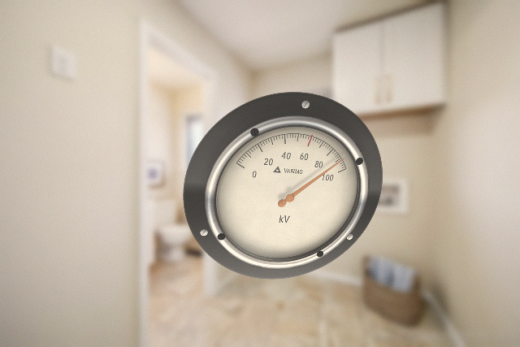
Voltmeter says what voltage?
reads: 90 kV
